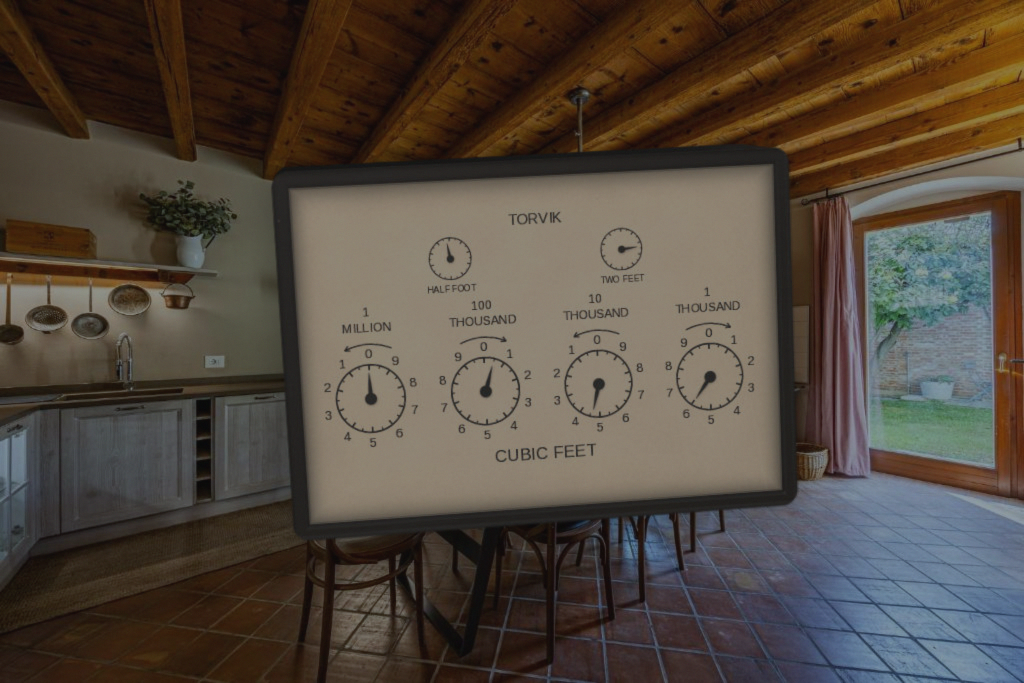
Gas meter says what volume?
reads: 4600 ft³
